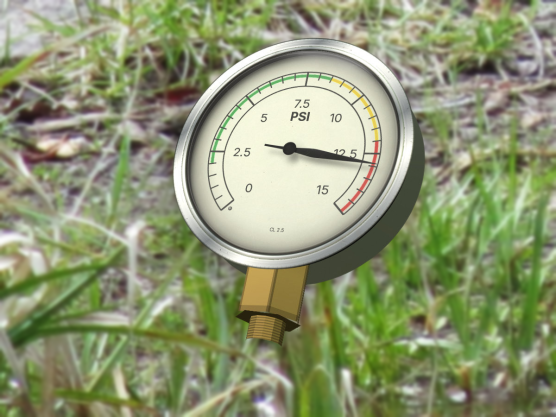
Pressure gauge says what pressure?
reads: 13 psi
